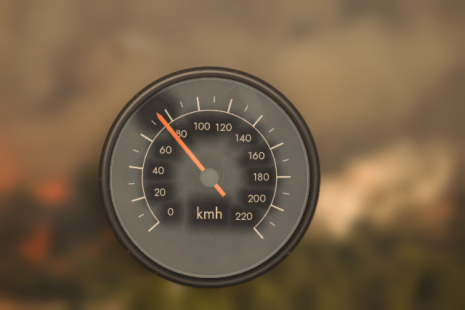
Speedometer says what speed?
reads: 75 km/h
